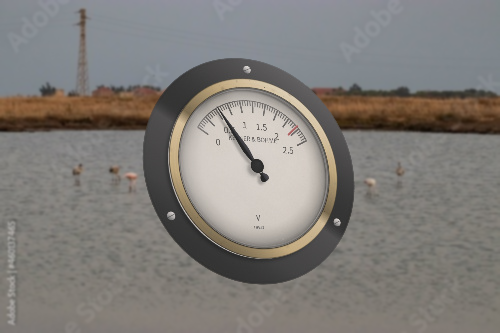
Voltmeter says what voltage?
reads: 0.5 V
